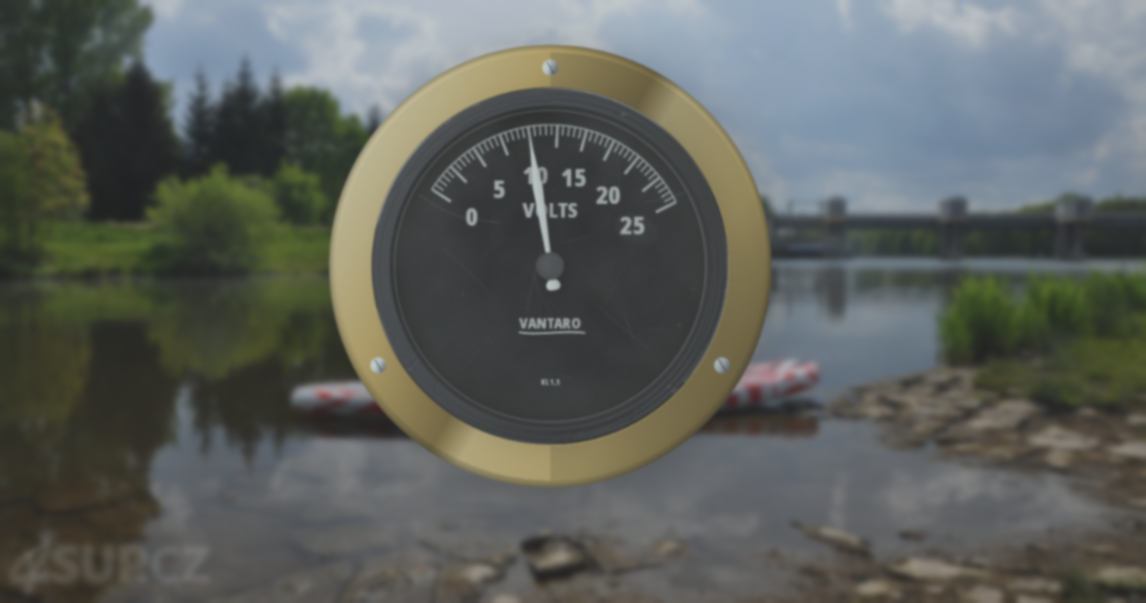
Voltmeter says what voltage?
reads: 10 V
